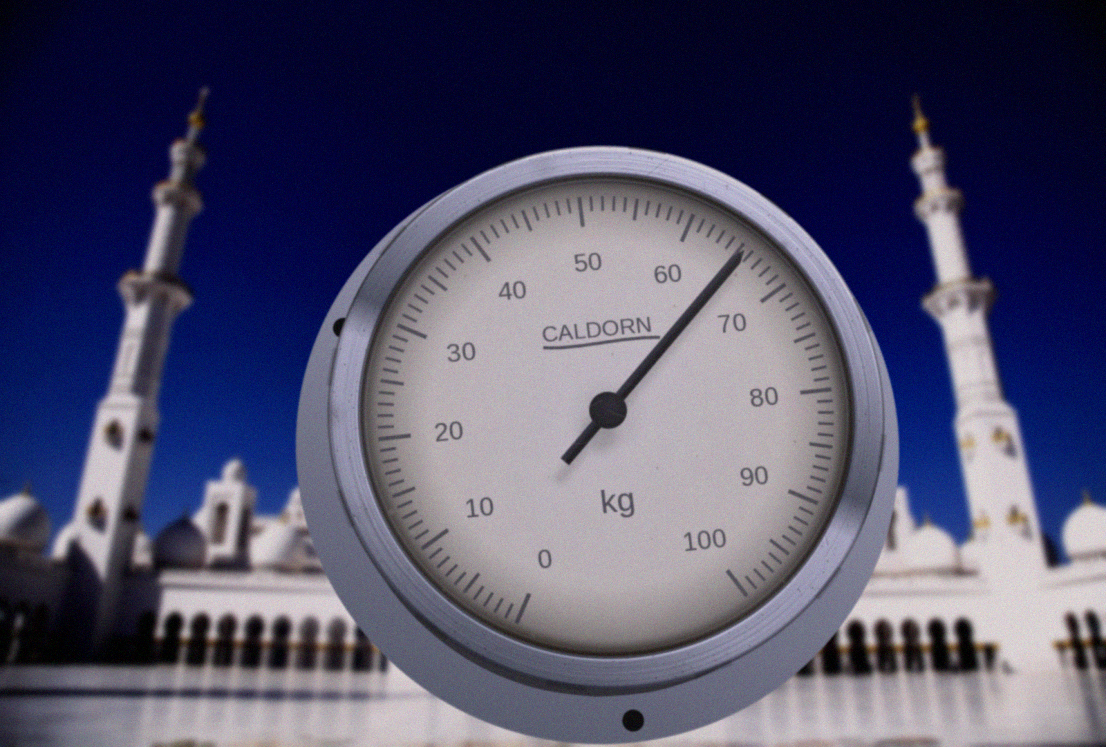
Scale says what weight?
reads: 65.5 kg
